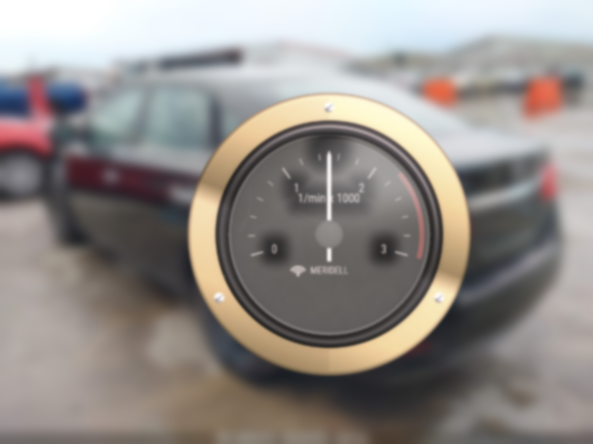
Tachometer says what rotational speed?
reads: 1500 rpm
